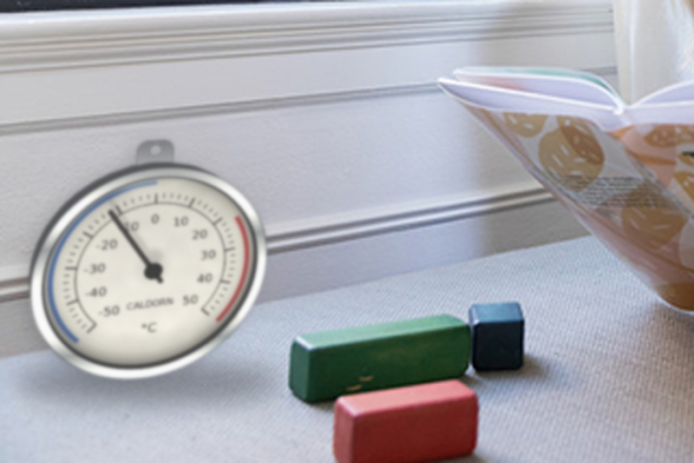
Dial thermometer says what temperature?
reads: -12 °C
